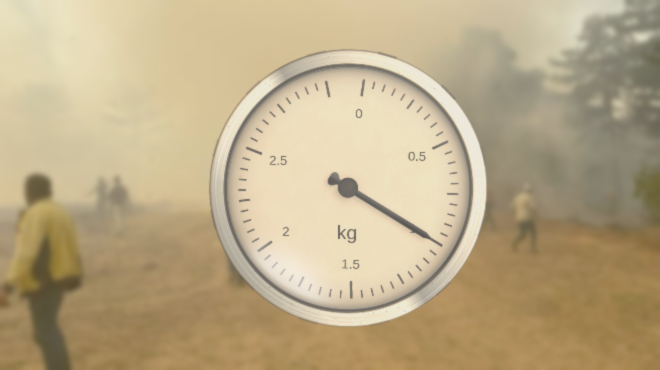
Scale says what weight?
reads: 1 kg
